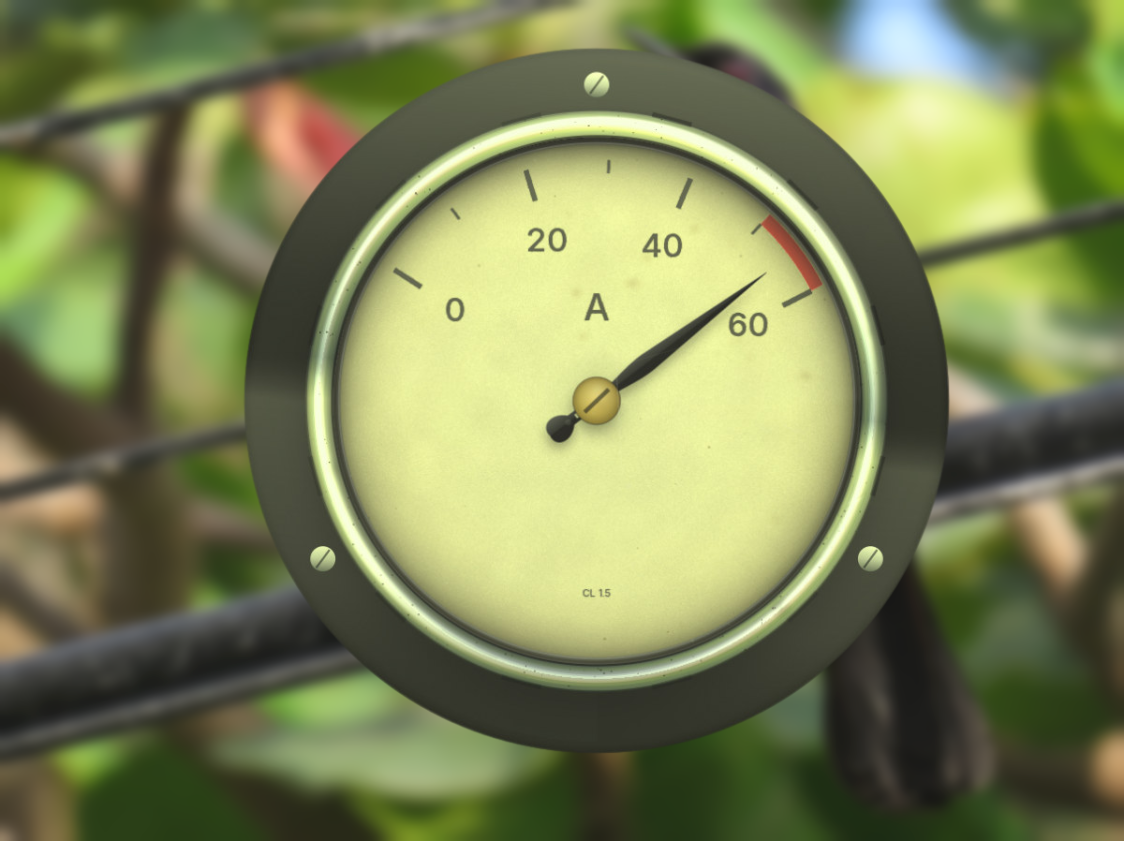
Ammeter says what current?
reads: 55 A
